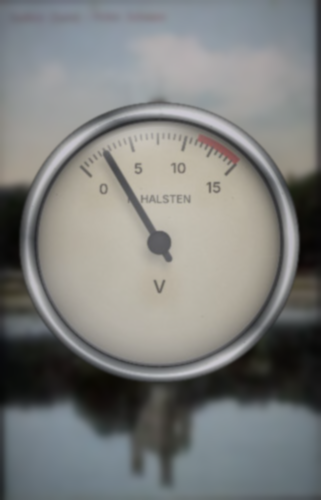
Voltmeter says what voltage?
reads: 2.5 V
